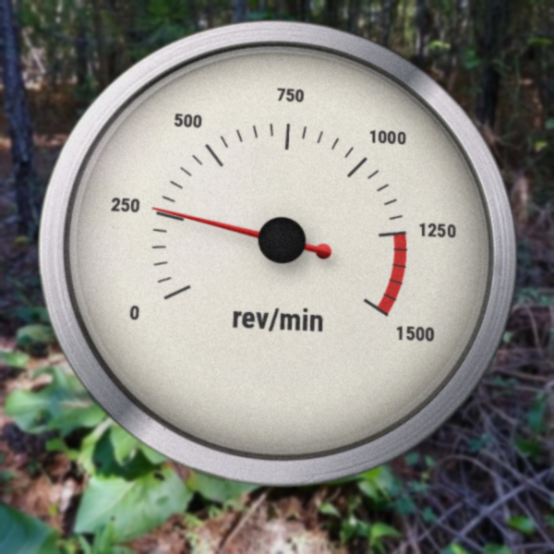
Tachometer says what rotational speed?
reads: 250 rpm
